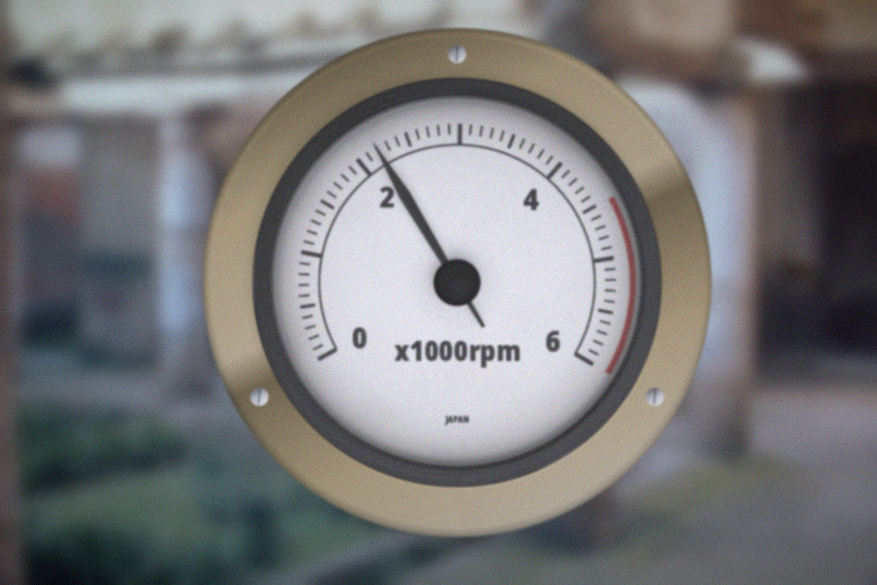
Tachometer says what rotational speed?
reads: 2200 rpm
